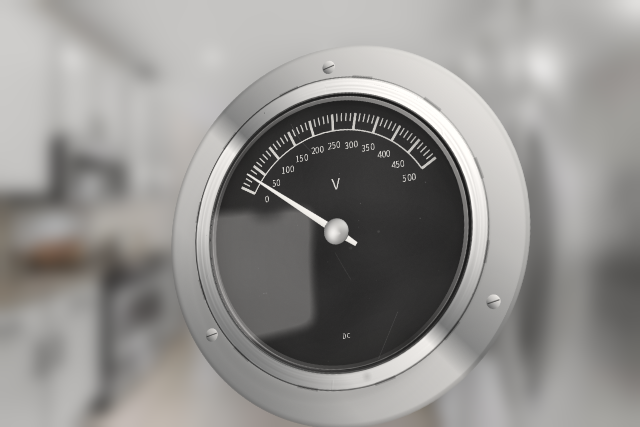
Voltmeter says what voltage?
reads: 30 V
